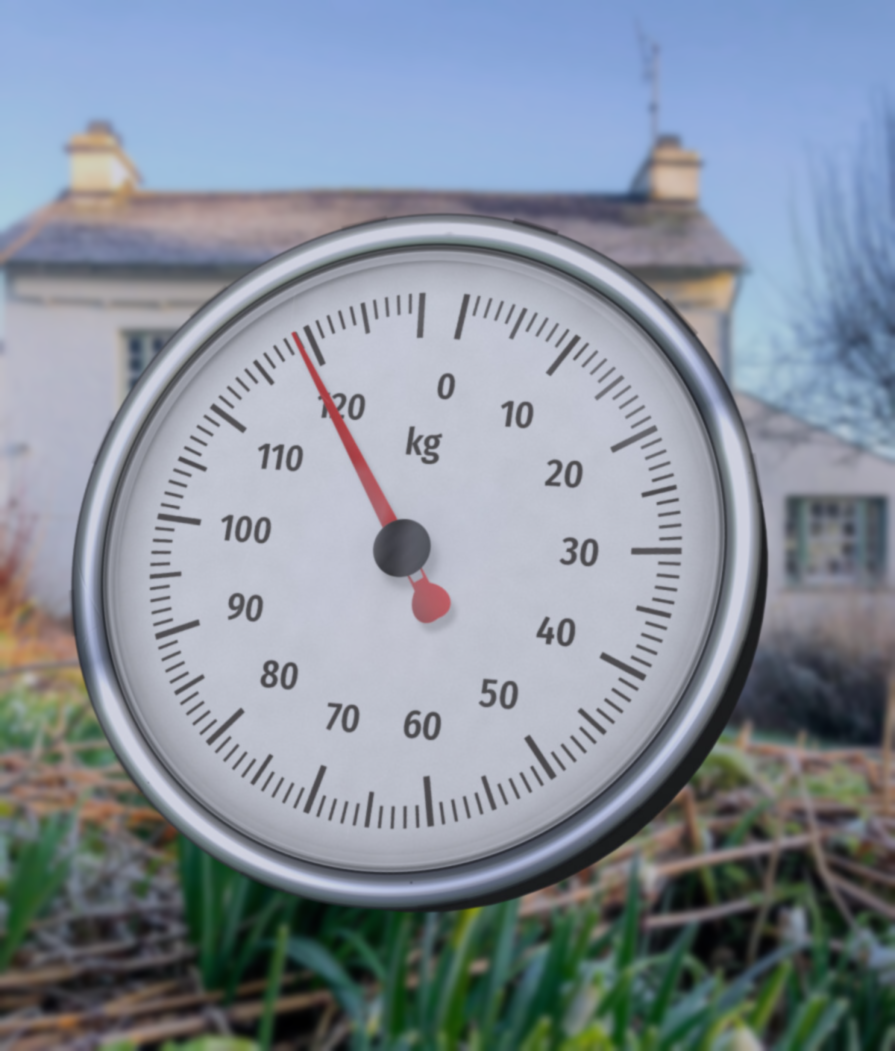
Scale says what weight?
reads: 119 kg
